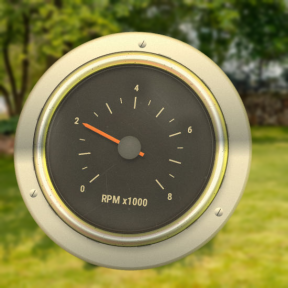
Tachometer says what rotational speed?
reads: 2000 rpm
